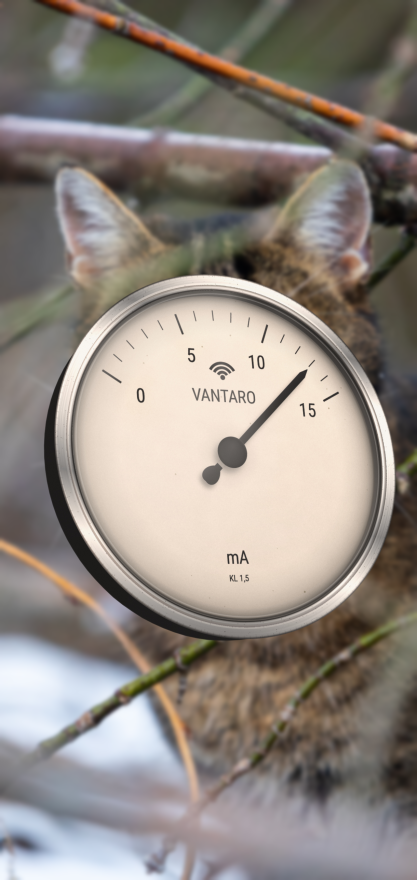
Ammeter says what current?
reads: 13 mA
